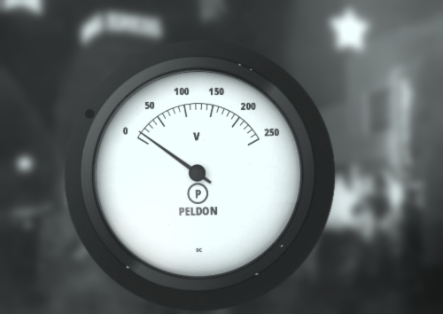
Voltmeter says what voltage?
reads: 10 V
